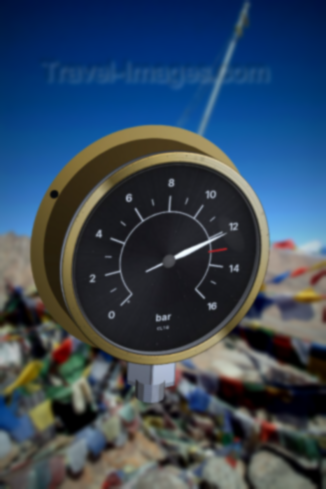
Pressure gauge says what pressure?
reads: 12 bar
